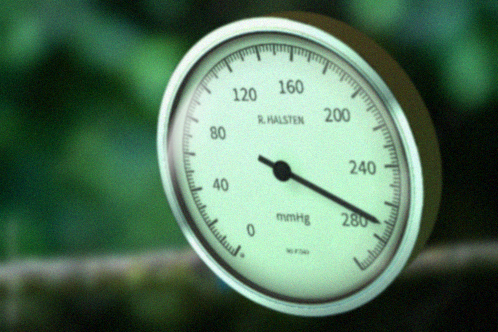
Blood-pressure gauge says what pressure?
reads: 270 mmHg
